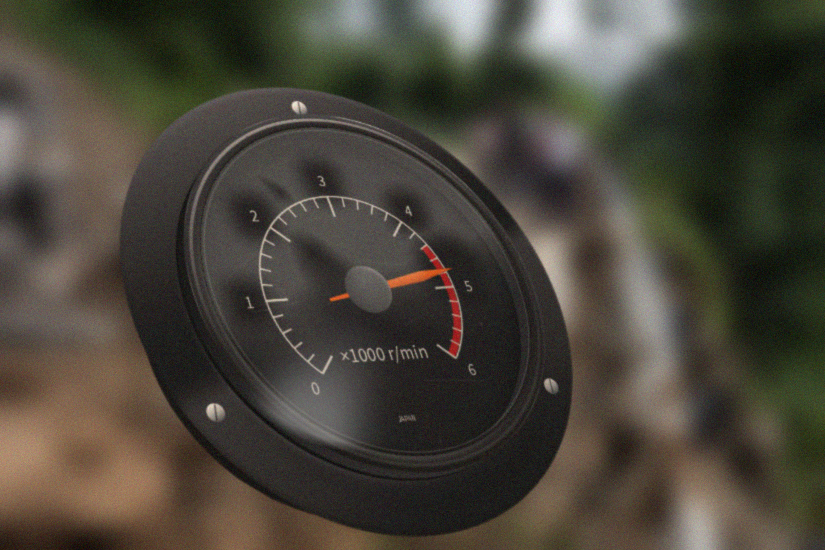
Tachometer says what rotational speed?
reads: 4800 rpm
